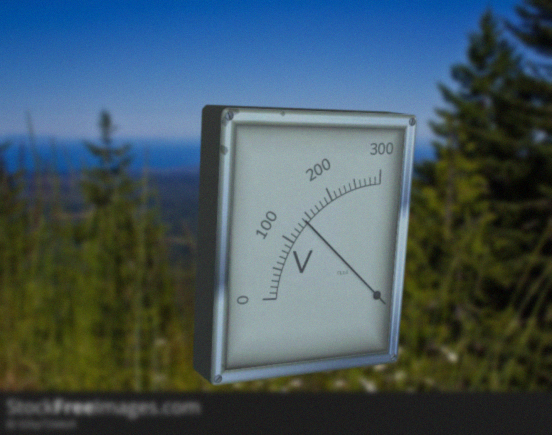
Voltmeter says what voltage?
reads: 140 V
